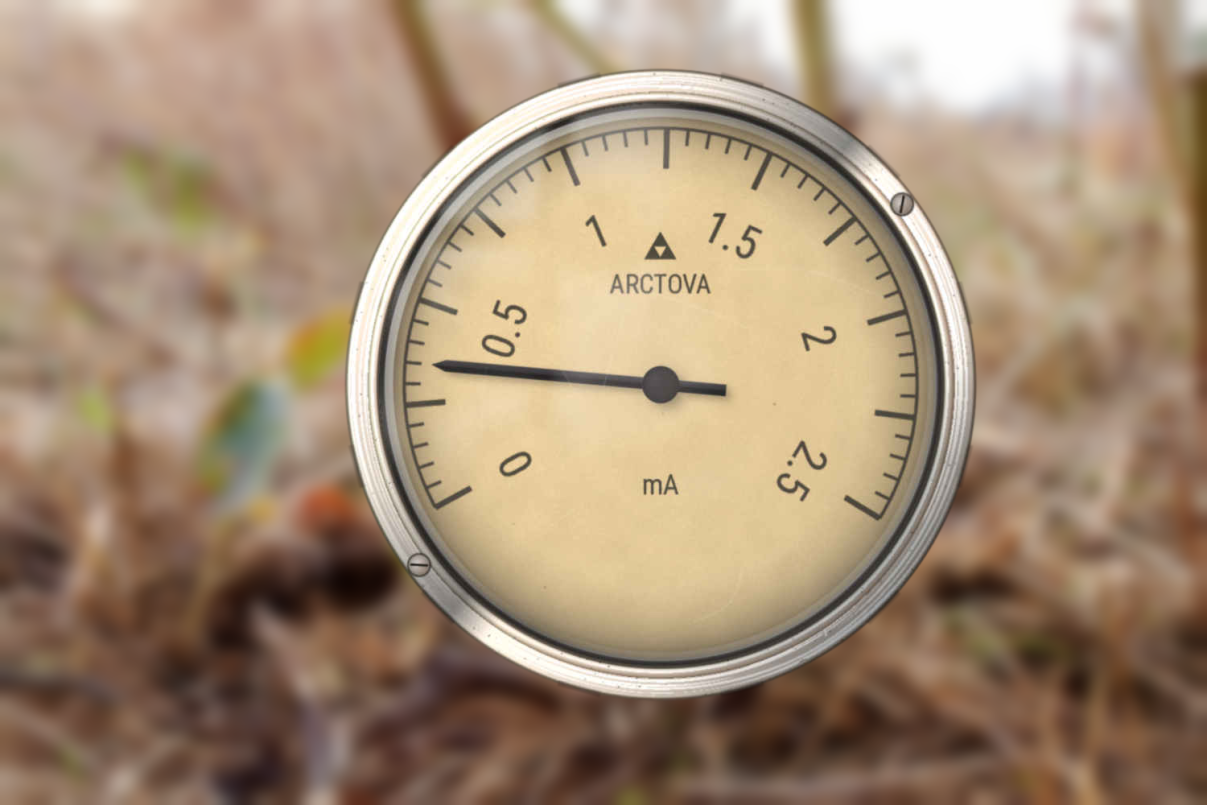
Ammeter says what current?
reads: 0.35 mA
